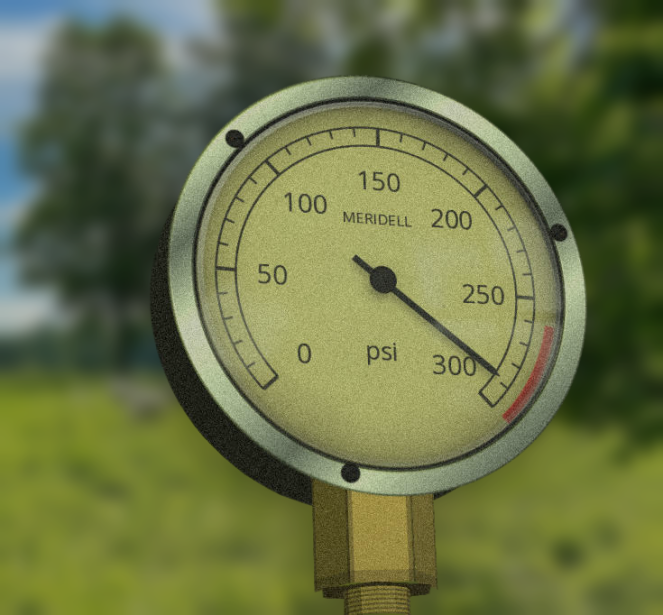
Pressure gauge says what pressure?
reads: 290 psi
